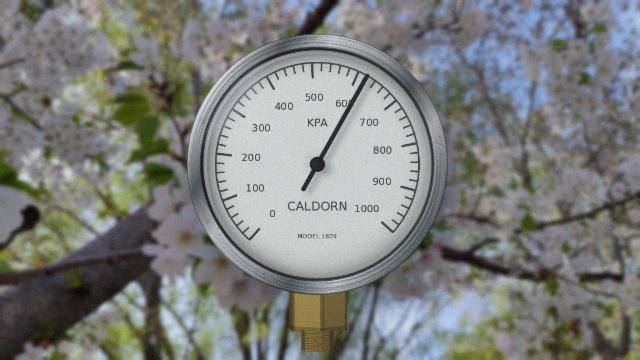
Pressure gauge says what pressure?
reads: 620 kPa
